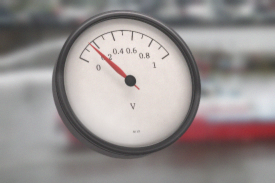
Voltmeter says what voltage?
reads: 0.15 V
